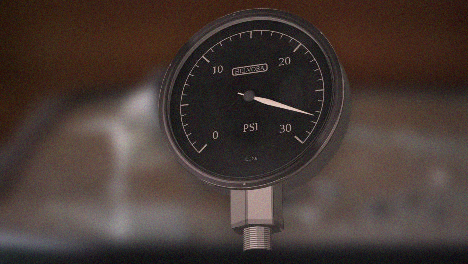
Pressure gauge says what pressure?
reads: 27.5 psi
